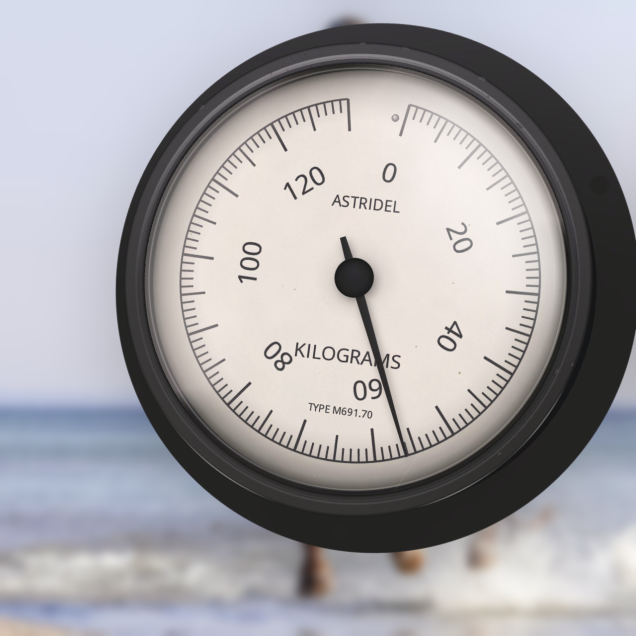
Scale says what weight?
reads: 56 kg
